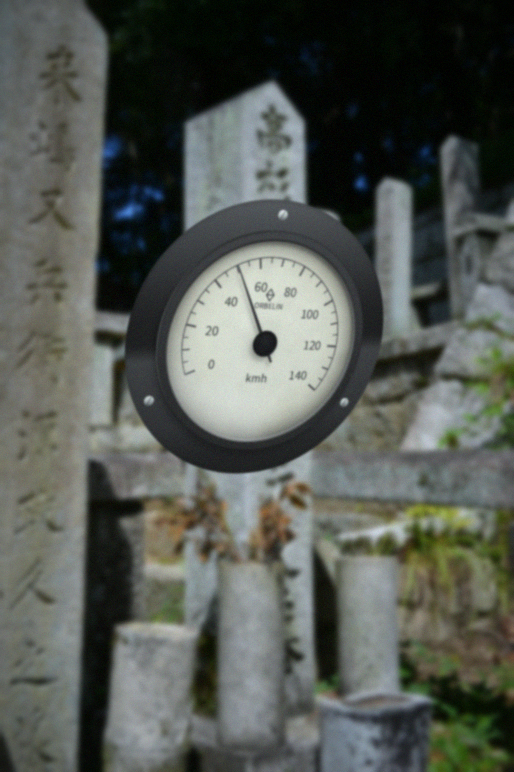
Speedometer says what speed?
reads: 50 km/h
